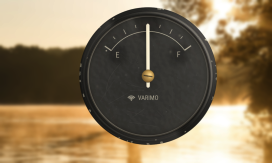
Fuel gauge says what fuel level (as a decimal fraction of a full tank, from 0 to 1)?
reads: 0.5
